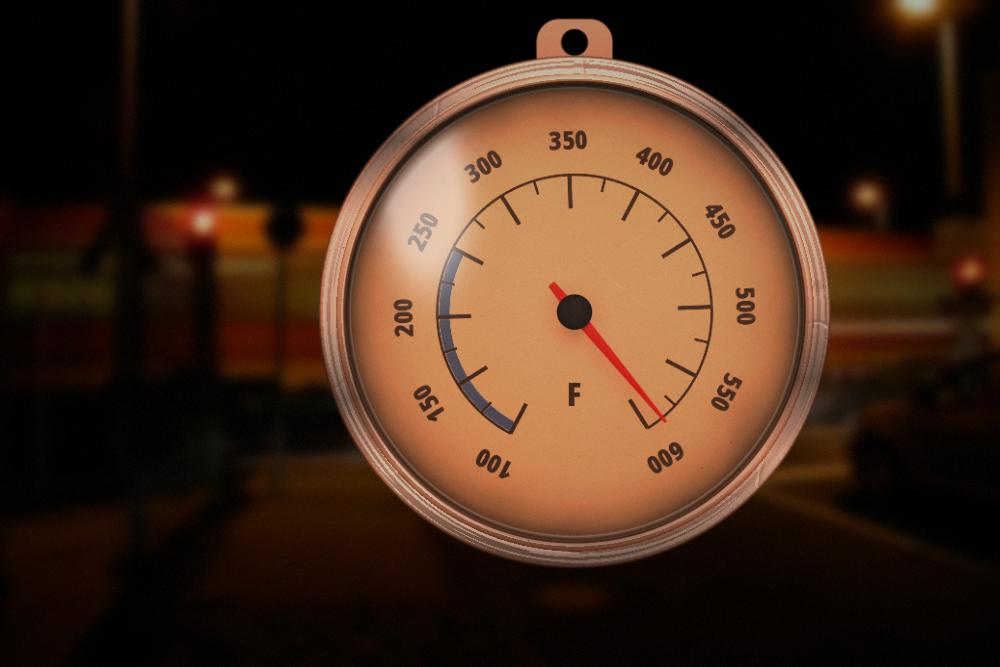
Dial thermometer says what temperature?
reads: 587.5 °F
